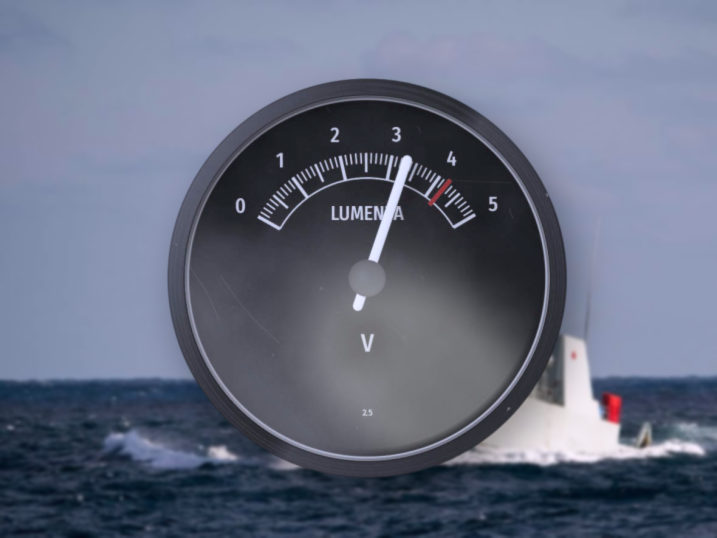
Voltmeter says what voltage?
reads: 3.3 V
